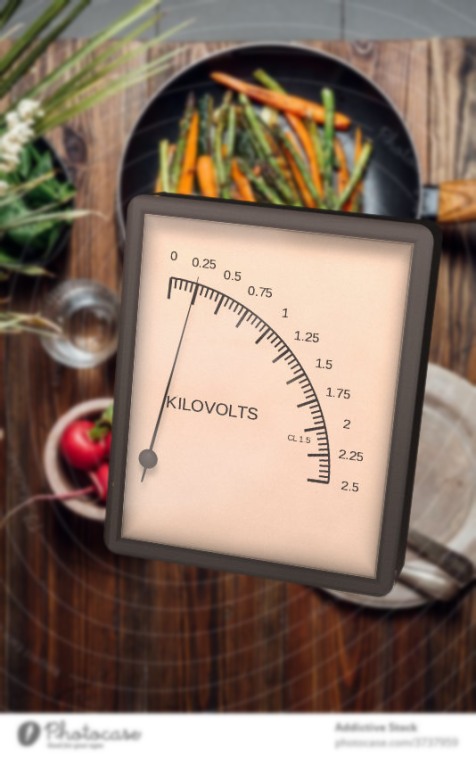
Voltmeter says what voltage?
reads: 0.25 kV
